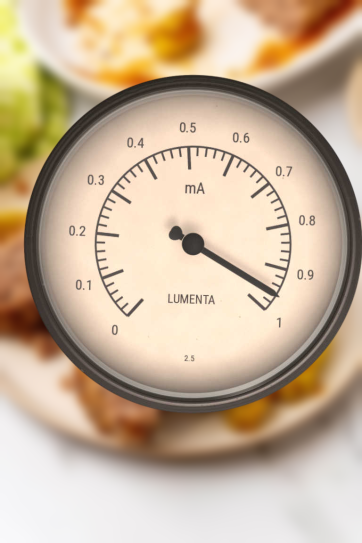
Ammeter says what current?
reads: 0.96 mA
